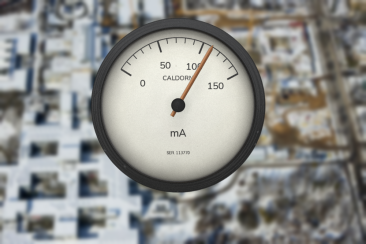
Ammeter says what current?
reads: 110 mA
